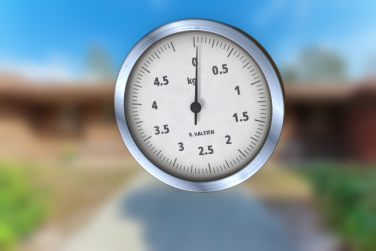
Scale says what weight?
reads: 0.05 kg
